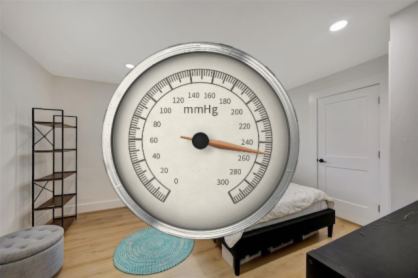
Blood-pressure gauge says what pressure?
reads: 250 mmHg
